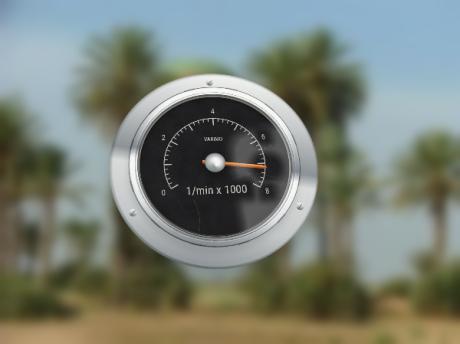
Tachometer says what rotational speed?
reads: 7200 rpm
